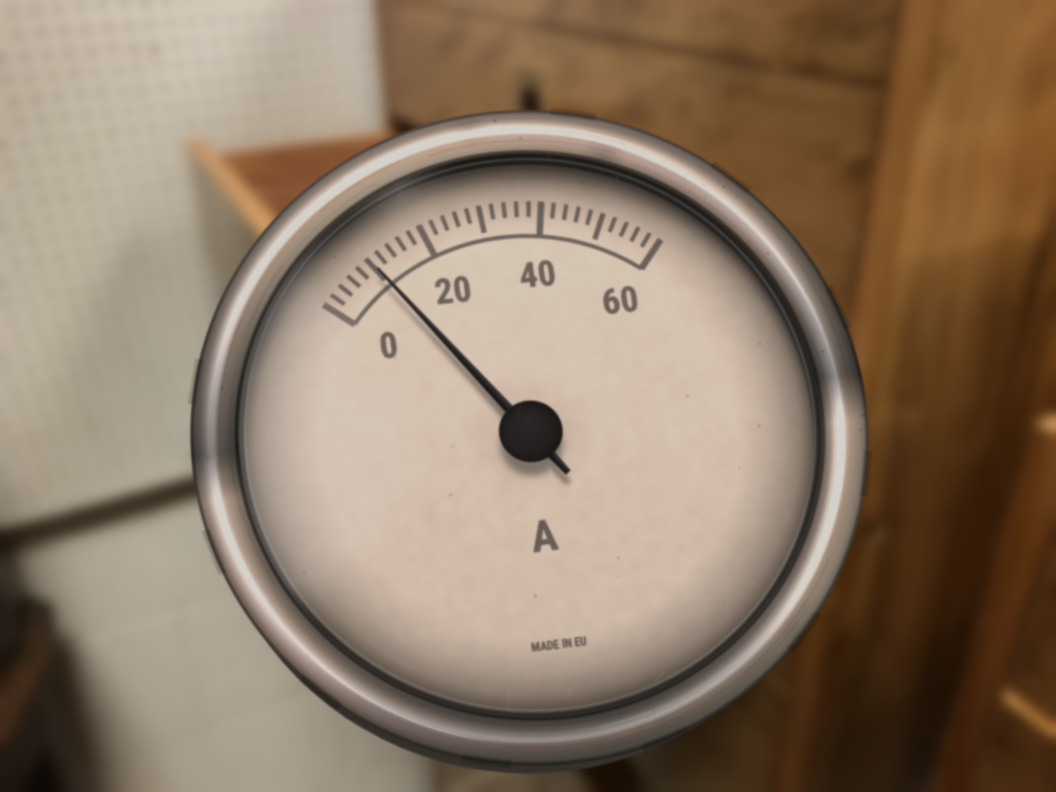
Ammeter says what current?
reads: 10 A
